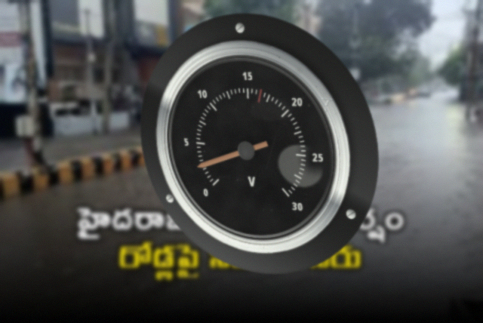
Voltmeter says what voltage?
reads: 2.5 V
